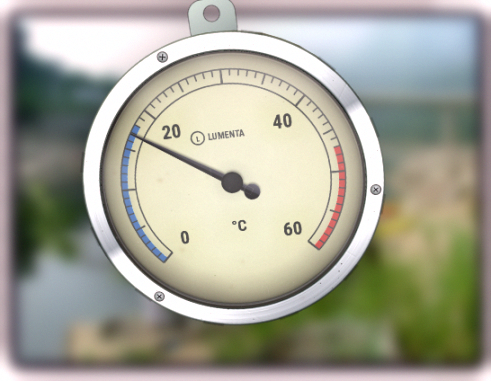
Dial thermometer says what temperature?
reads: 17 °C
